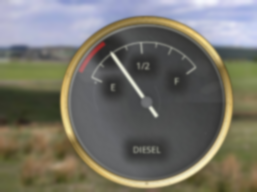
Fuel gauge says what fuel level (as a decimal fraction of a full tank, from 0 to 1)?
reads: 0.25
